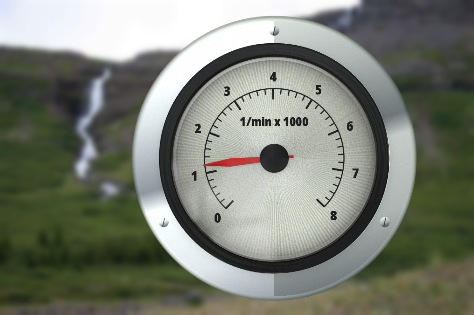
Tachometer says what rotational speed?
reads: 1200 rpm
